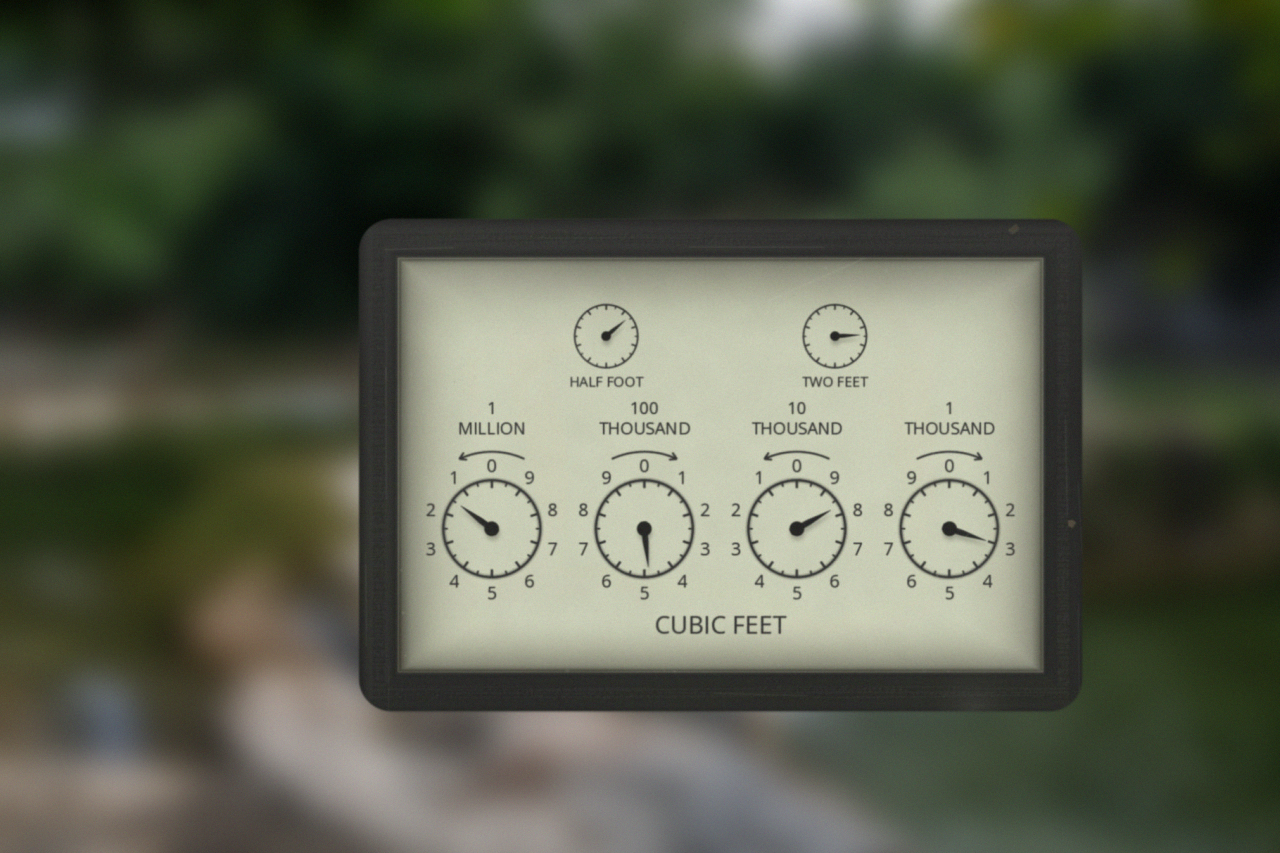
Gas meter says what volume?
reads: 148300 ft³
